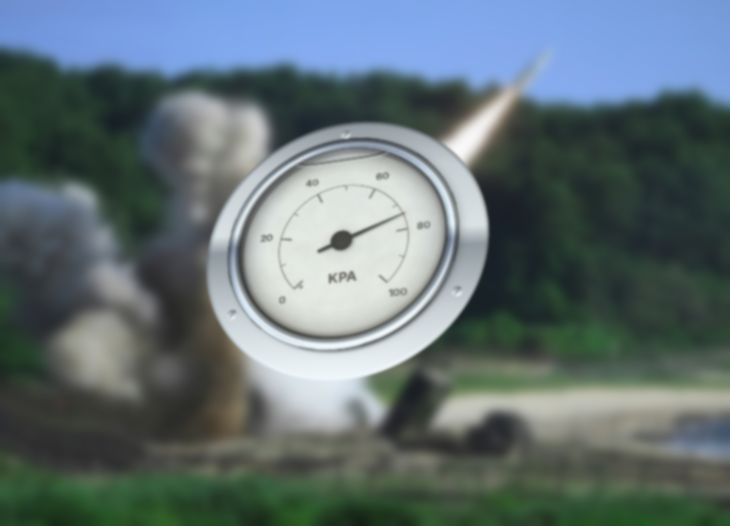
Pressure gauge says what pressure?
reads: 75 kPa
